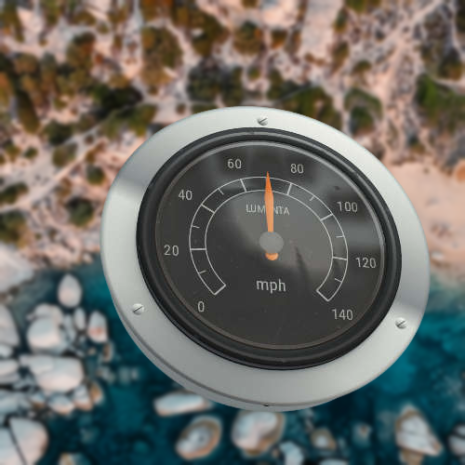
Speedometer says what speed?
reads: 70 mph
